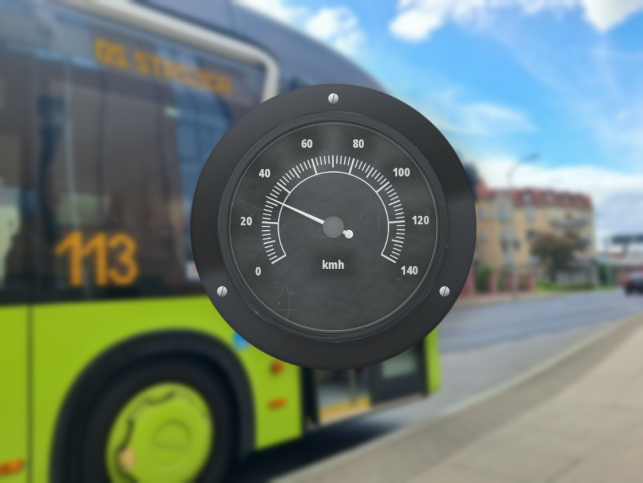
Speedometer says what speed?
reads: 32 km/h
